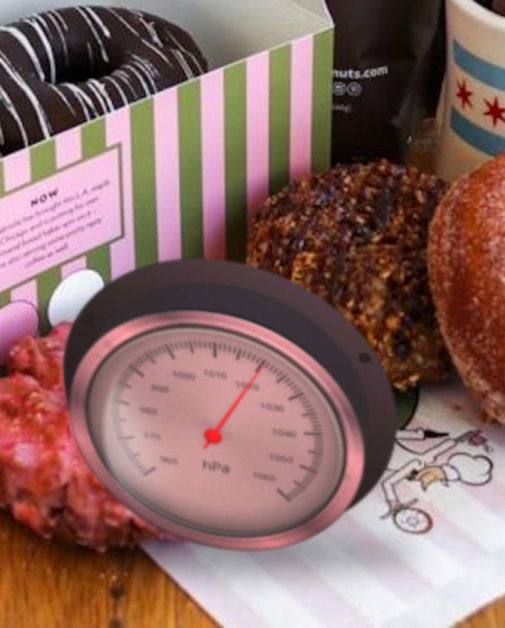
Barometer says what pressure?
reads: 1020 hPa
